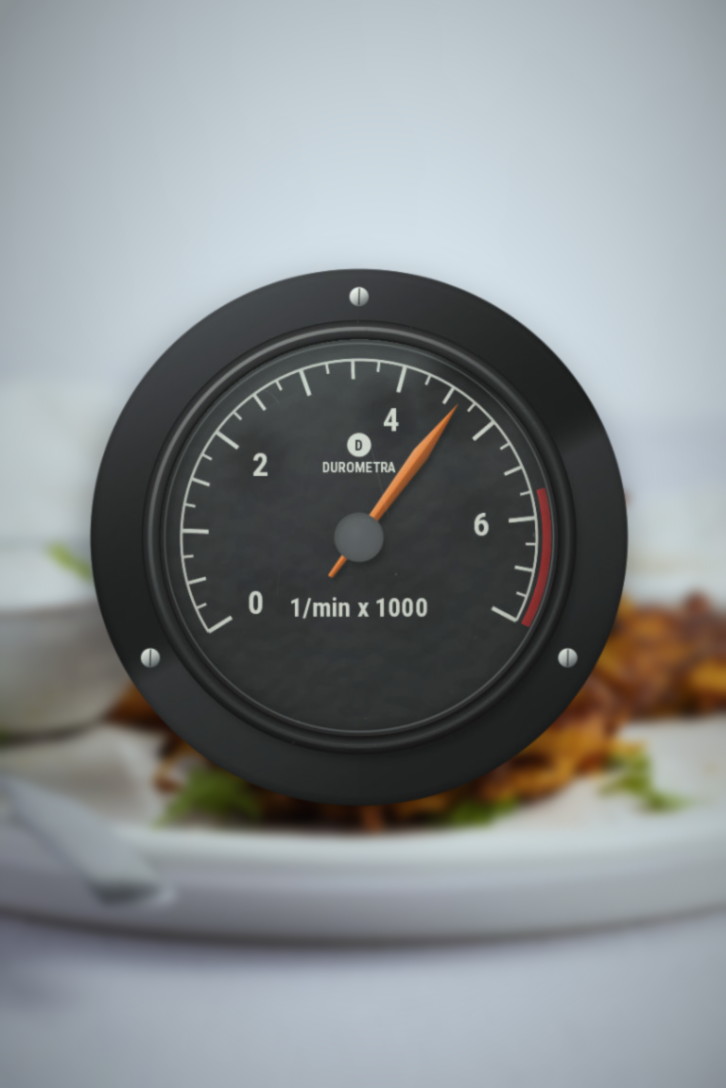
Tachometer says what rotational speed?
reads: 4625 rpm
